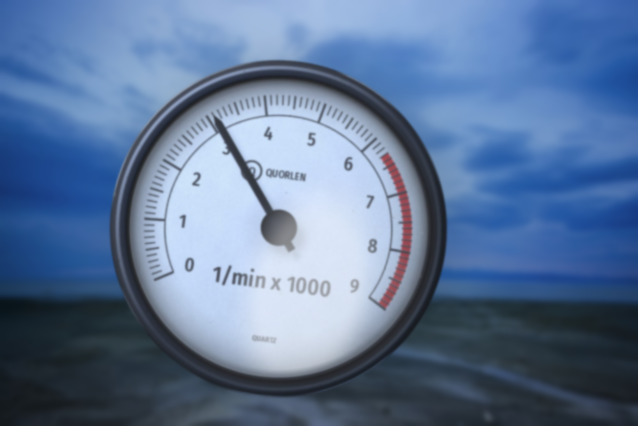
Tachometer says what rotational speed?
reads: 3100 rpm
